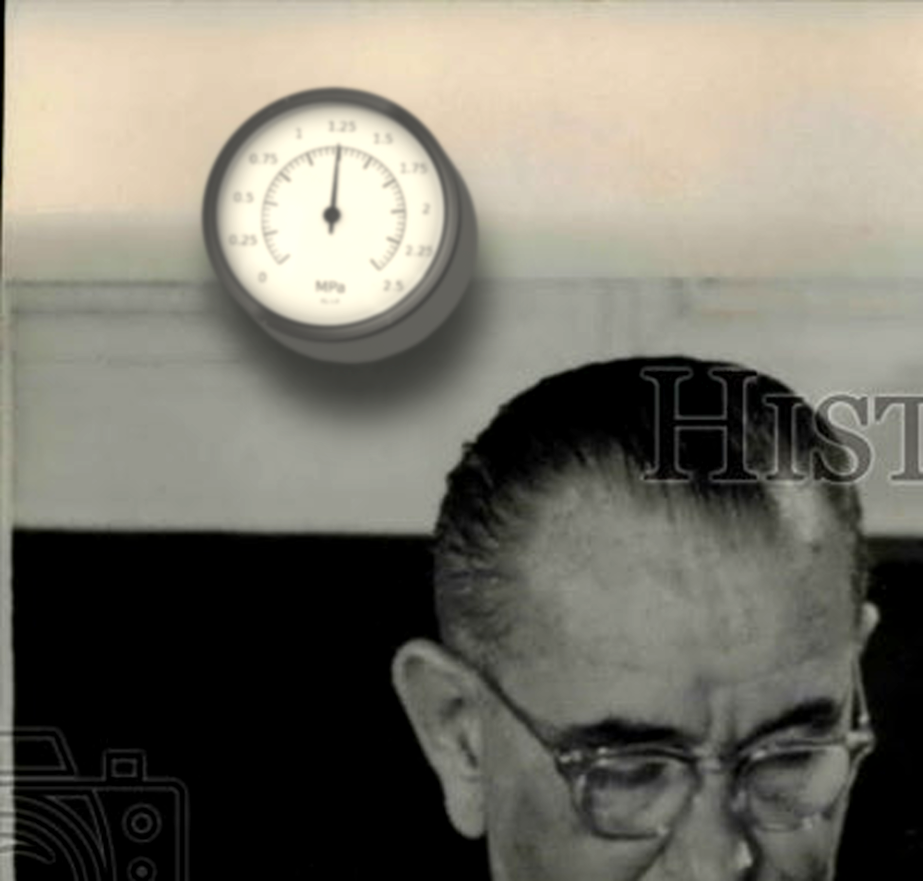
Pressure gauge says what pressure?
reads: 1.25 MPa
